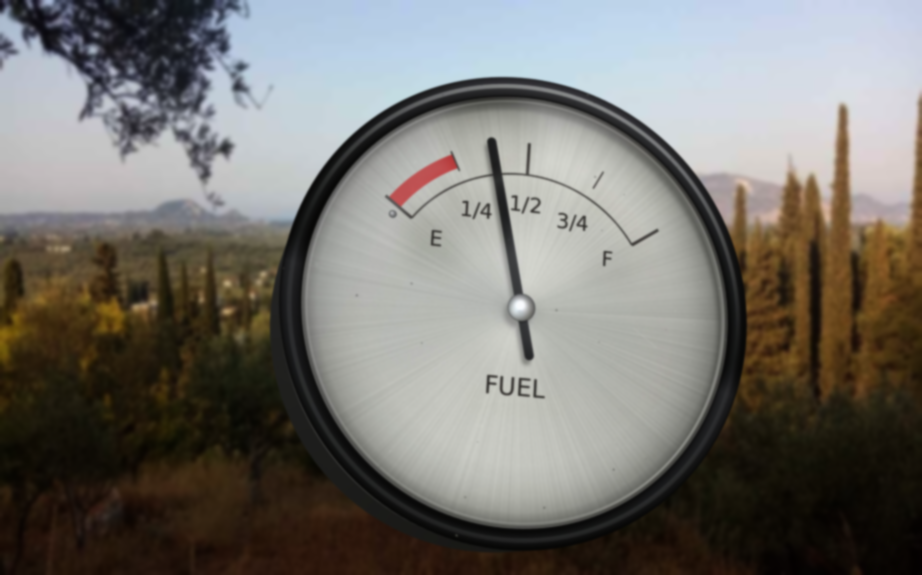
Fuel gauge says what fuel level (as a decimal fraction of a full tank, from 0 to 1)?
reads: 0.375
